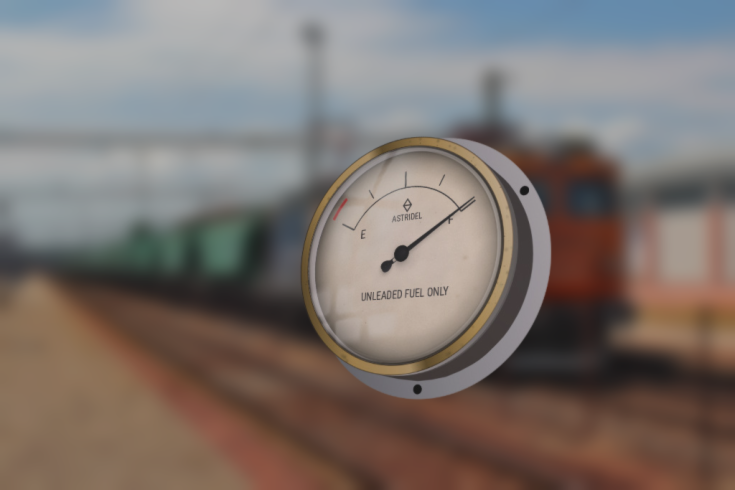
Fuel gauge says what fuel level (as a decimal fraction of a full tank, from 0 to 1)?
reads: 1
